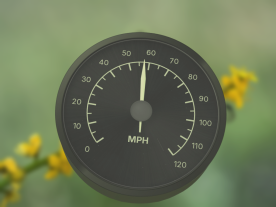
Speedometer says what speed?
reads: 57.5 mph
